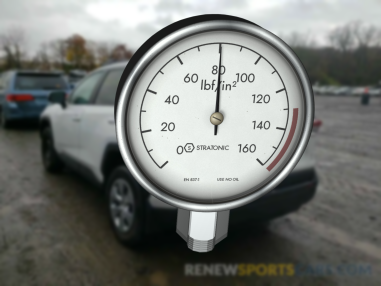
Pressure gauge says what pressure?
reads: 80 psi
